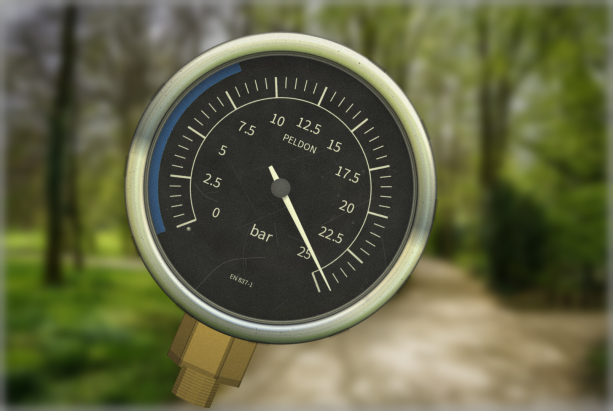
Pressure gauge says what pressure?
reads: 24.5 bar
